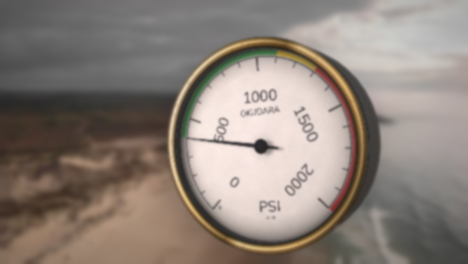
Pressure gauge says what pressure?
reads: 400 psi
